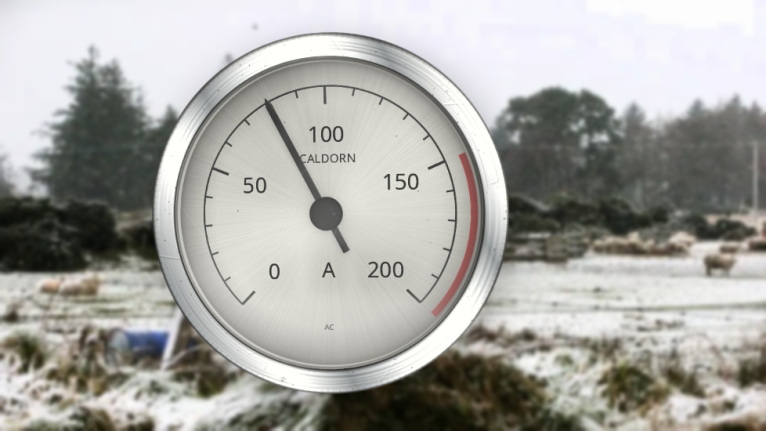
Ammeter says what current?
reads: 80 A
